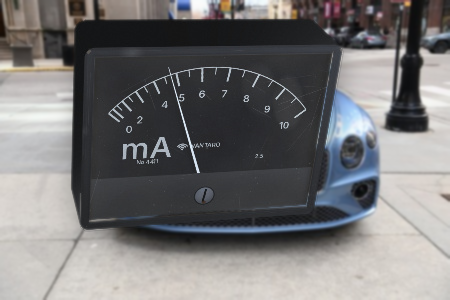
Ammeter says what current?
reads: 4.75 mA
